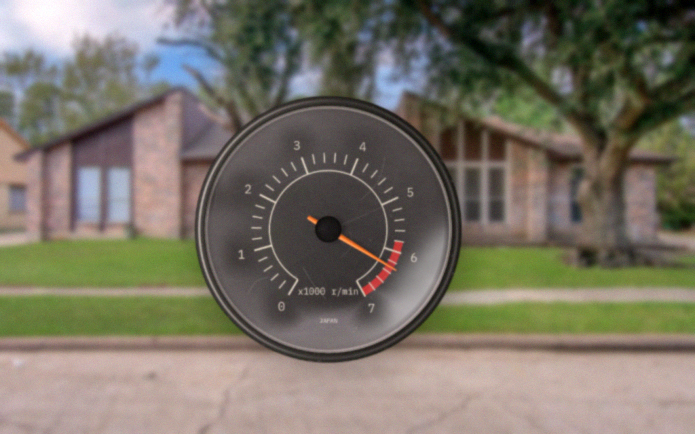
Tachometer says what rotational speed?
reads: 6300 rpm
